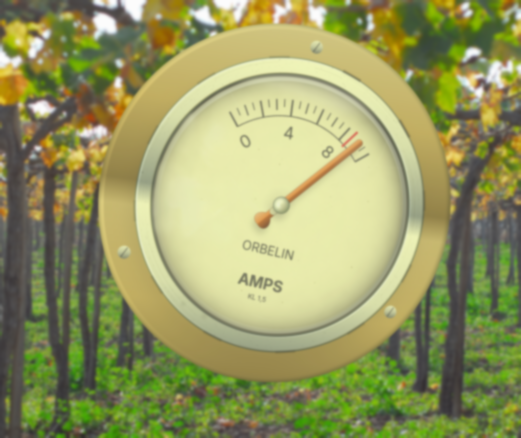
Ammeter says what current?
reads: 9 A
